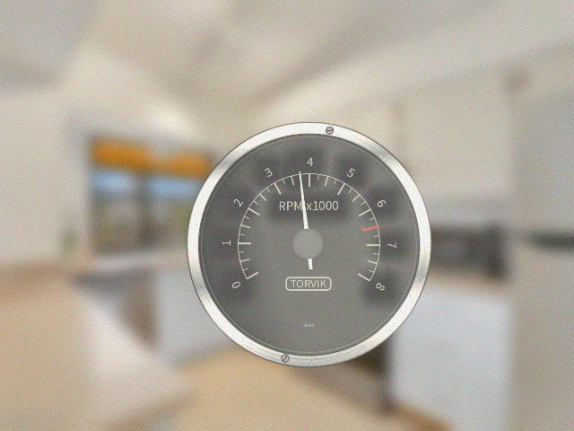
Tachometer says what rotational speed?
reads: 3750 rpm
